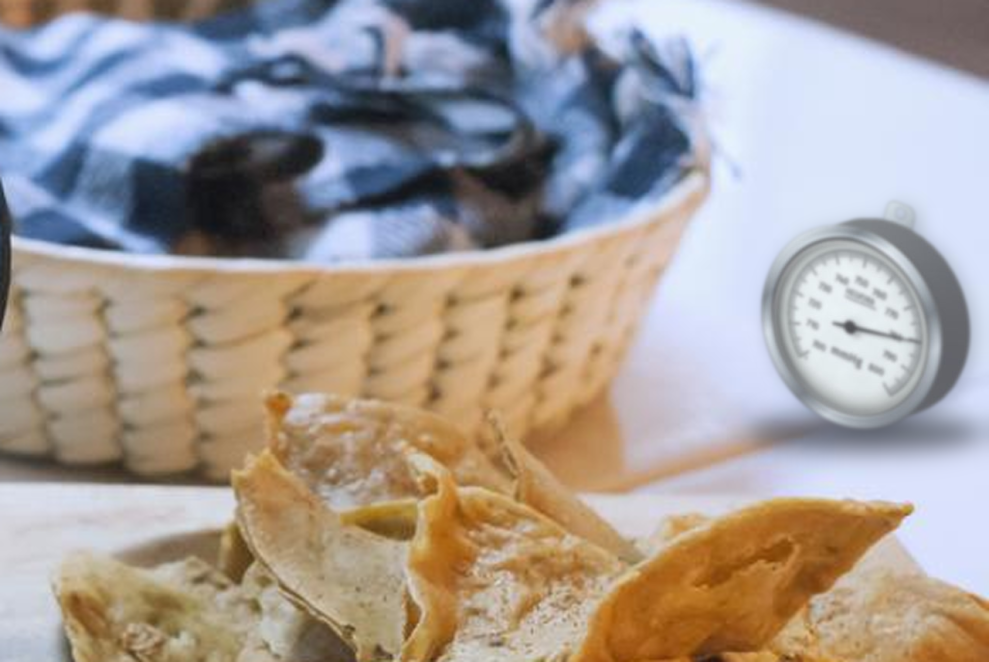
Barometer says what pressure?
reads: 780 mmHg
